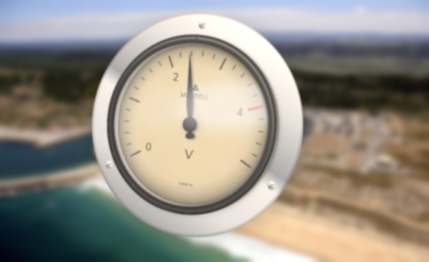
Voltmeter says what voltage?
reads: 2.4 V
